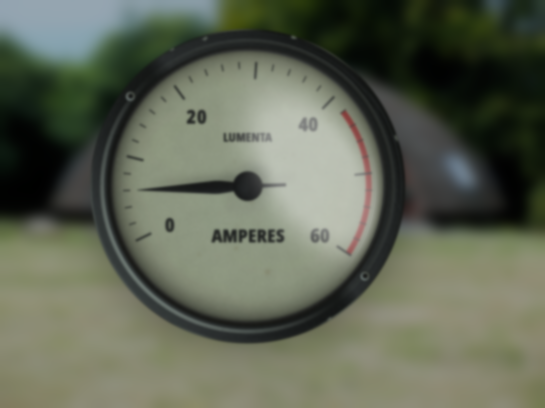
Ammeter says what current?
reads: 6 A
